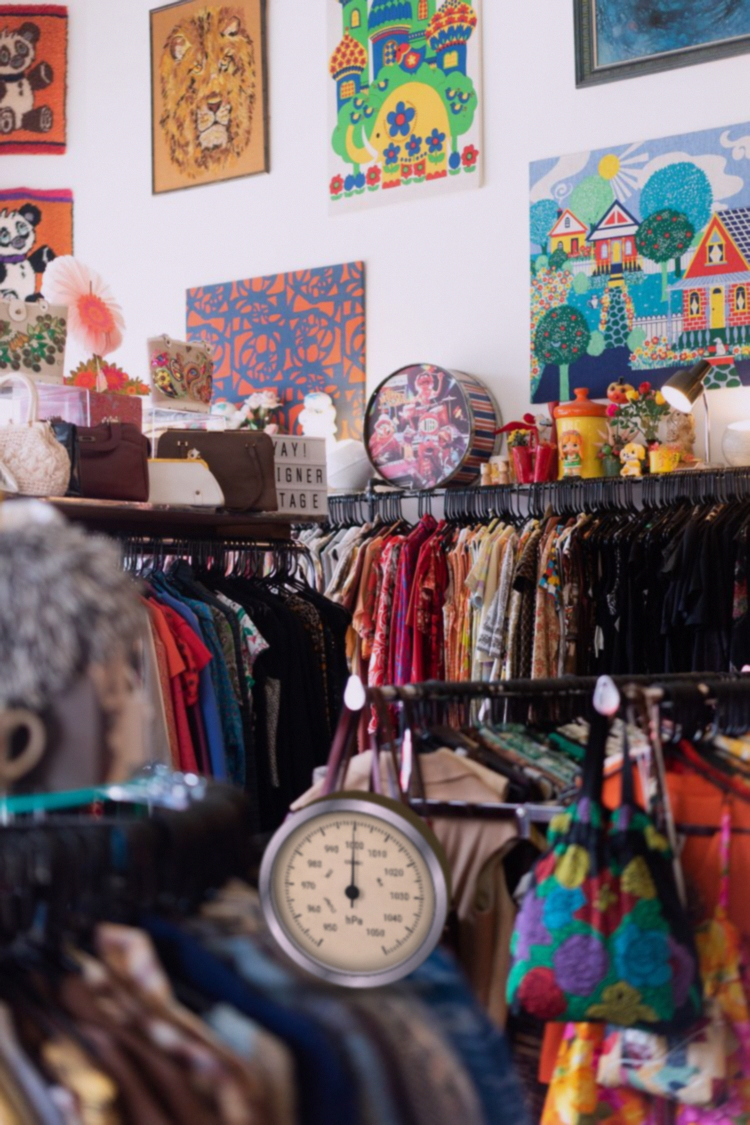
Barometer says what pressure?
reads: 1000 hPa
